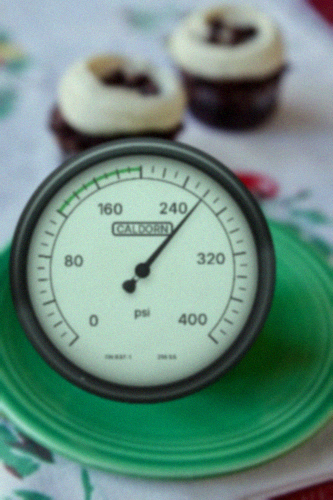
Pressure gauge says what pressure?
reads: 260 psi
